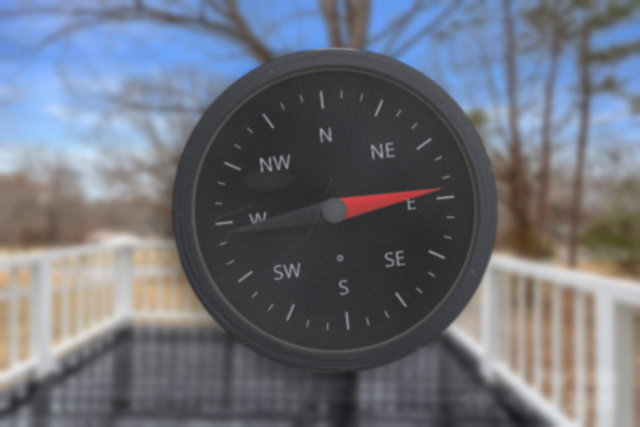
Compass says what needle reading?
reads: 85 °
